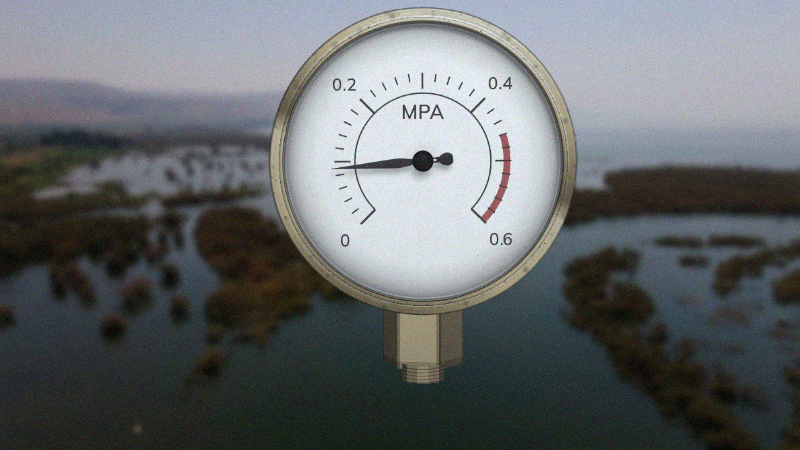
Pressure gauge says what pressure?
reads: 0.09 MPa
